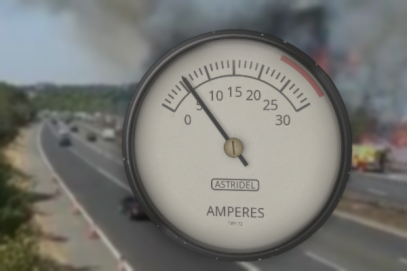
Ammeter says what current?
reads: 6 A
